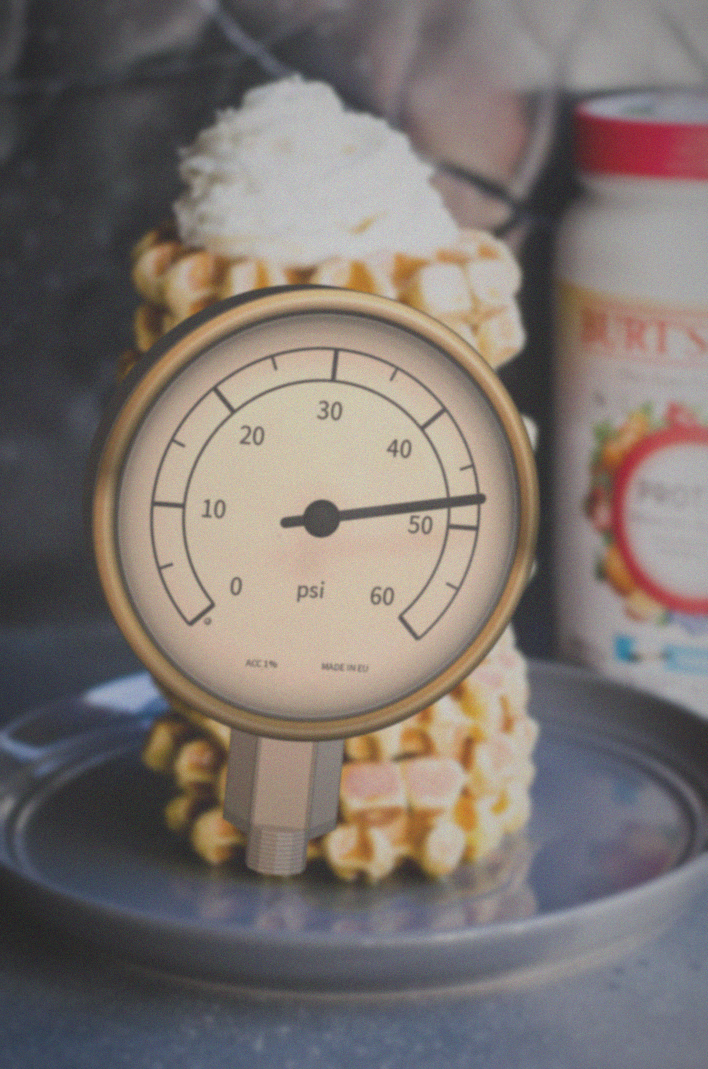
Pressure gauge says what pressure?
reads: 47.5 psi
